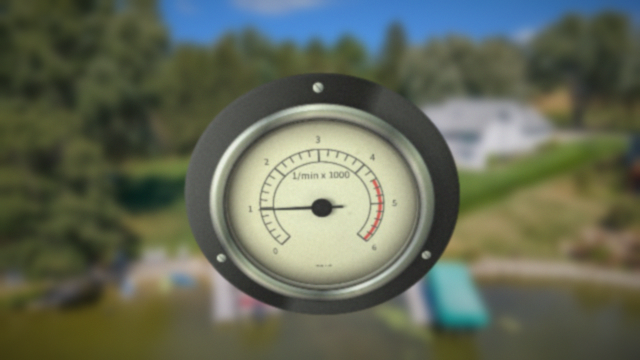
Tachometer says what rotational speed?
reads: 1000 rpm
